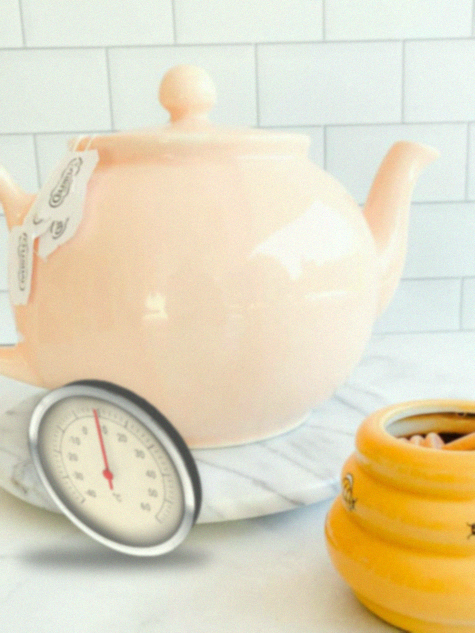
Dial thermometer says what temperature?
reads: 10 °C
